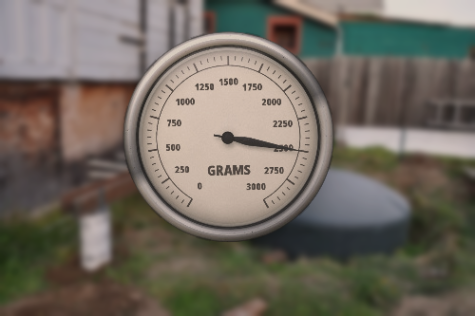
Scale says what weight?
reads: 2500 g
